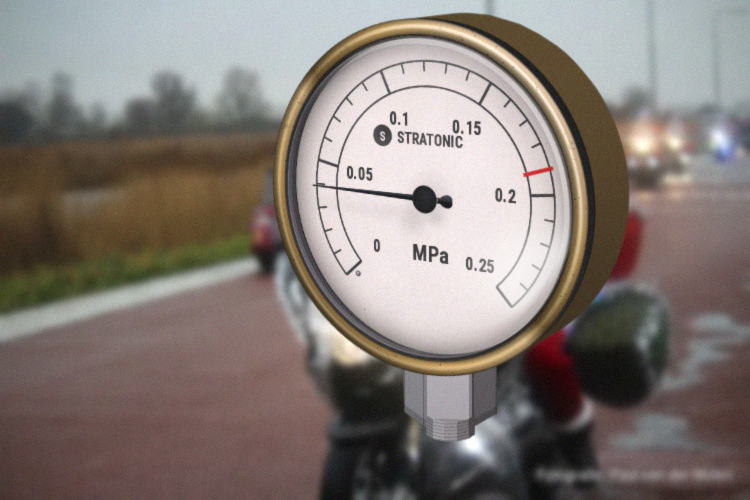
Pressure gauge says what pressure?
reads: 0.04 MPa
